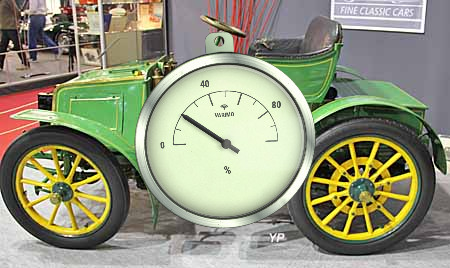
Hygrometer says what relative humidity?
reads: 20 %
